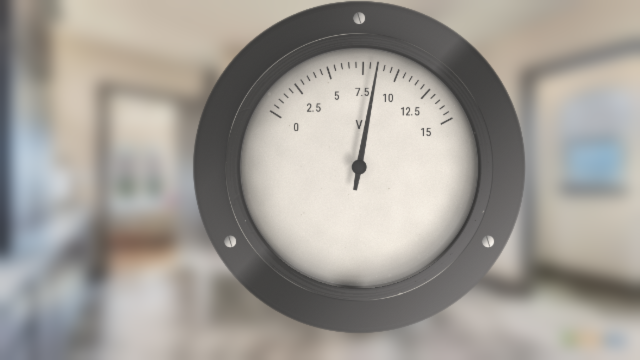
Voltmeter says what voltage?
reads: 8.5 V
